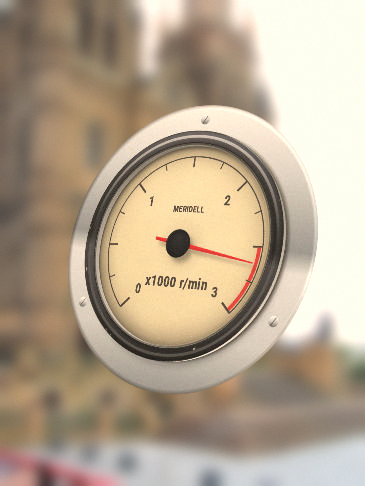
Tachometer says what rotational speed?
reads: 2625 rpm
